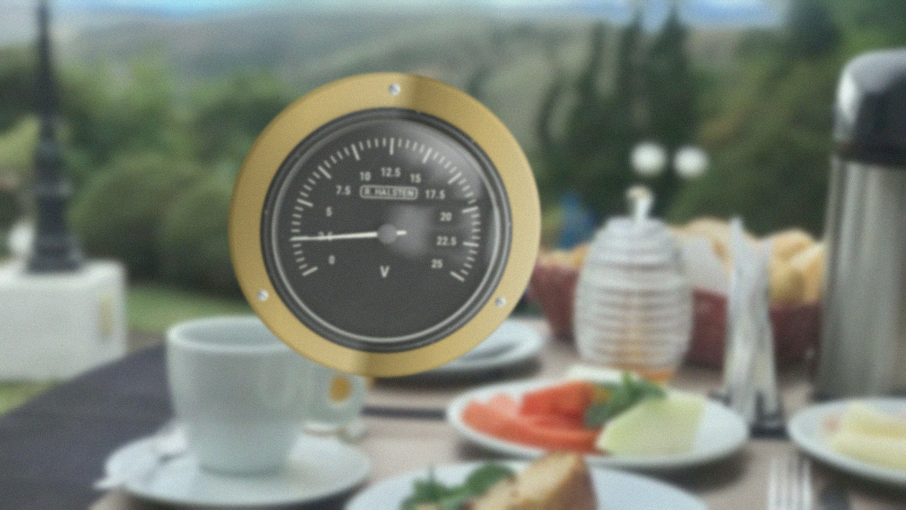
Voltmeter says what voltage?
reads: 2.5 V
